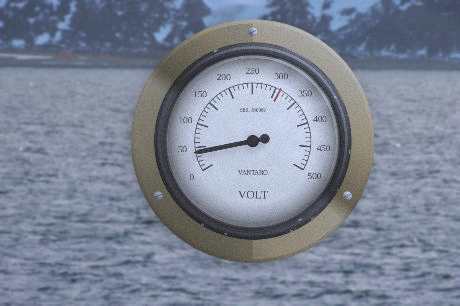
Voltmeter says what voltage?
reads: 40 V
